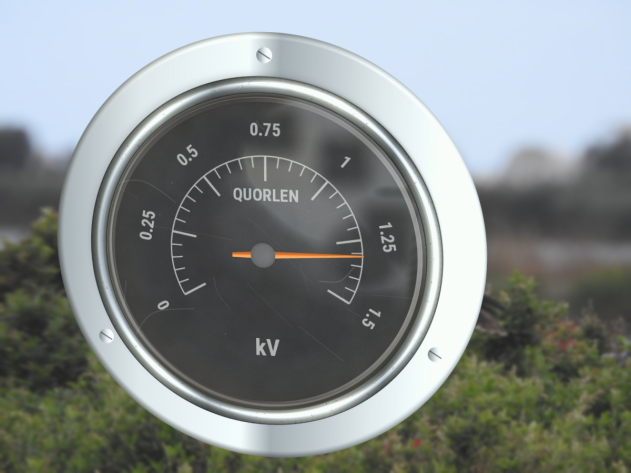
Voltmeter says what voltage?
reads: 1.3 kV
